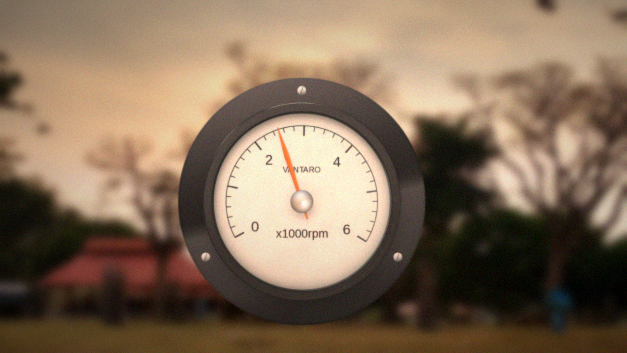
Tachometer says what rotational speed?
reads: 2500 rpm
